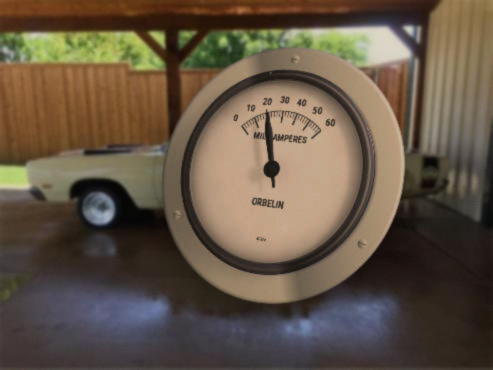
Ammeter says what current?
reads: 20 mA
